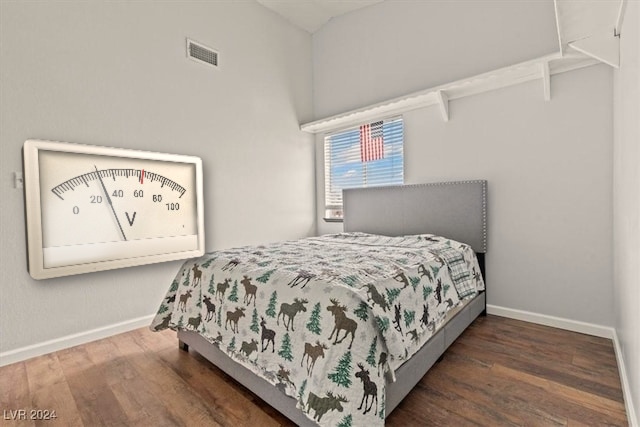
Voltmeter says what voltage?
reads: 30 V
